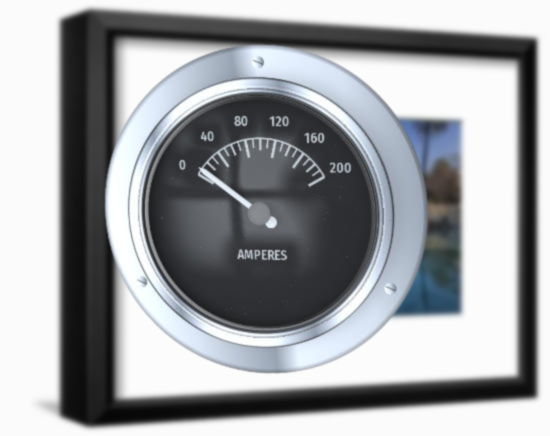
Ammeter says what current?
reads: 10 A
